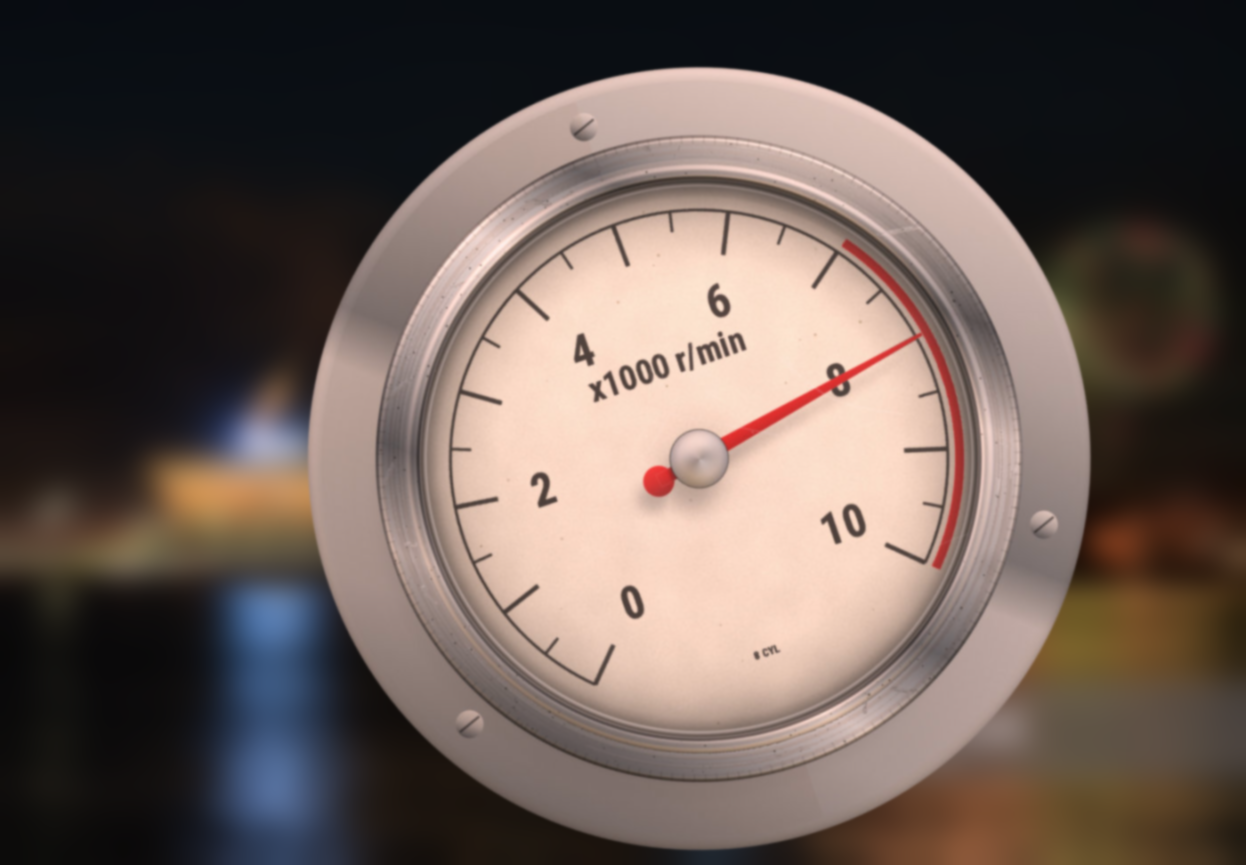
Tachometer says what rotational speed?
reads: 8000 rpm
